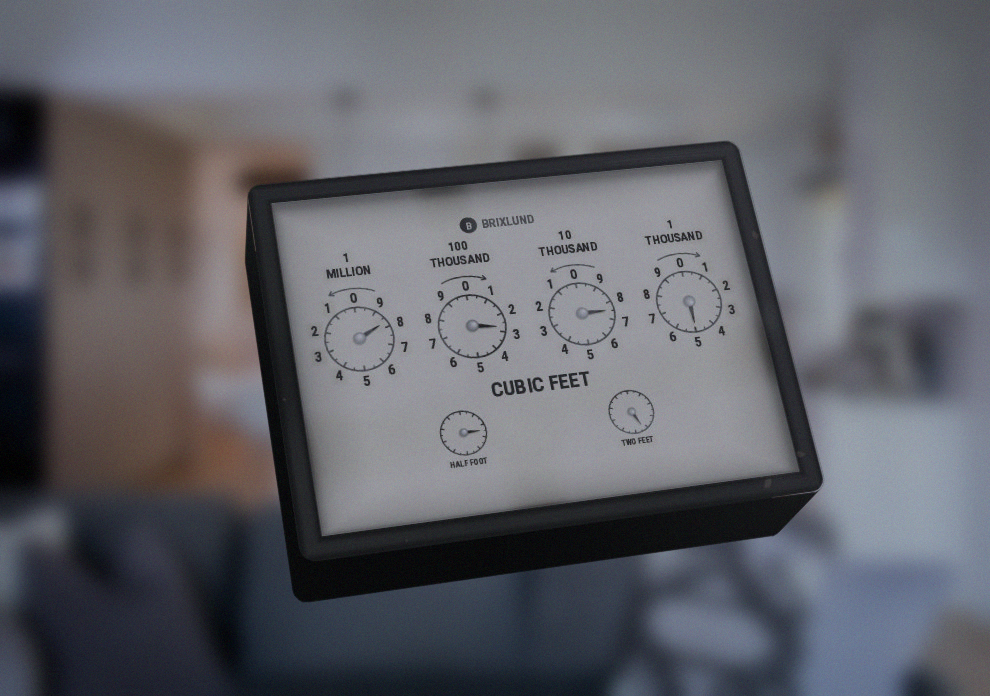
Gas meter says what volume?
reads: 827500 ft³
